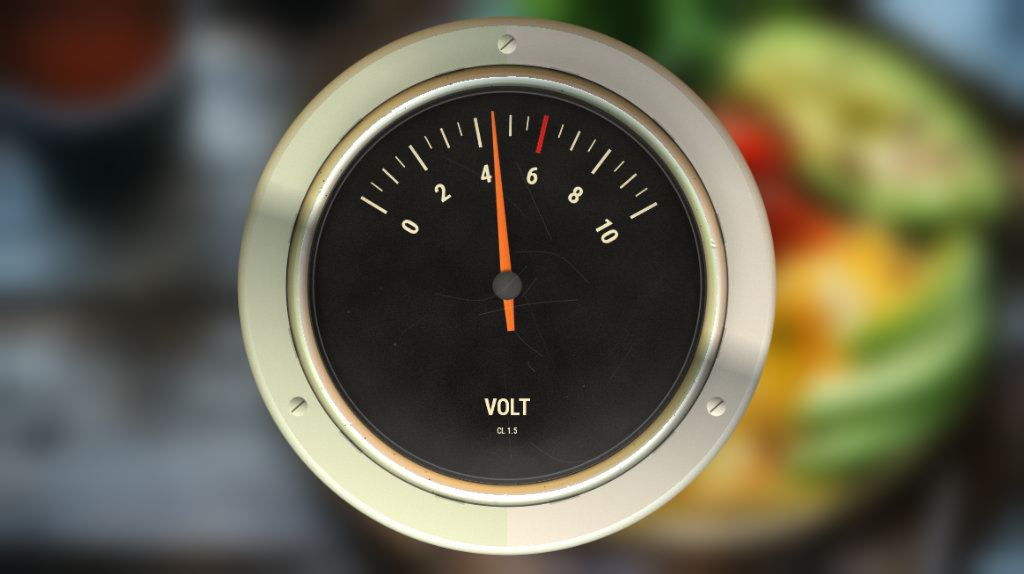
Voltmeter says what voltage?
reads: 4.5 V
